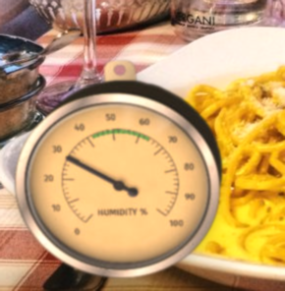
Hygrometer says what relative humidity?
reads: 30 %
